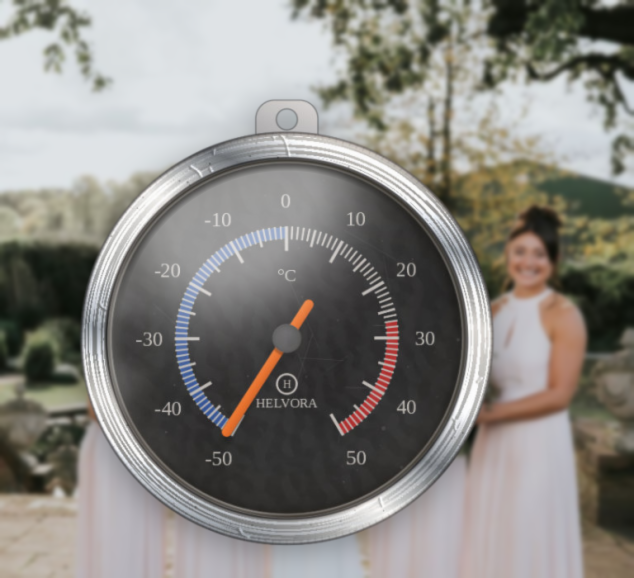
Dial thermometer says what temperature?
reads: -49 °C
